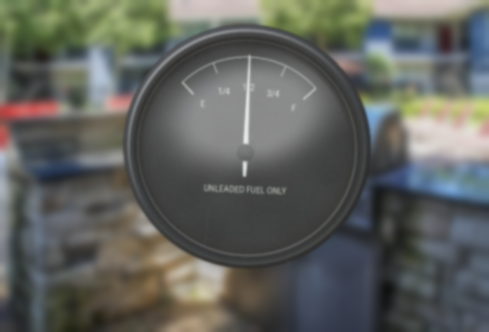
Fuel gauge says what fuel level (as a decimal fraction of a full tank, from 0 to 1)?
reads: 0.5
